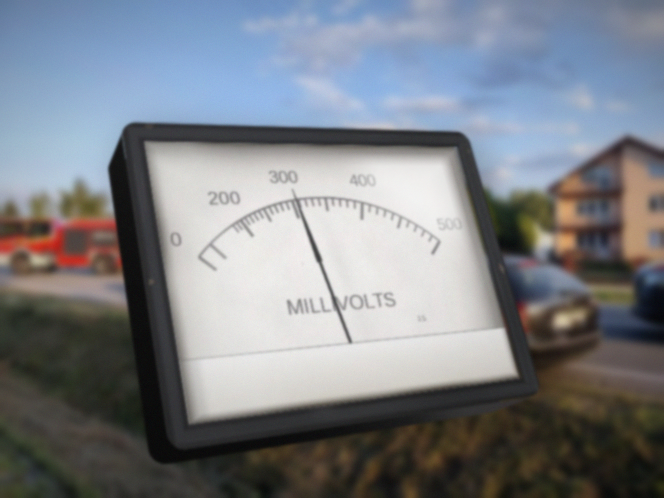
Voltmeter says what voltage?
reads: 300 mV
